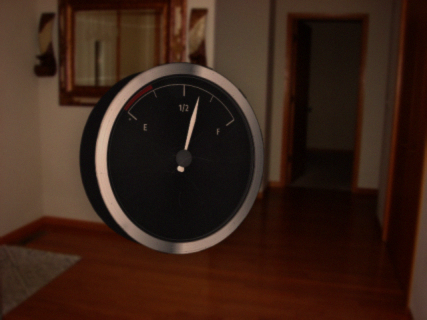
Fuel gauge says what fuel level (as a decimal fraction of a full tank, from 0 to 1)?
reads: 0.625
